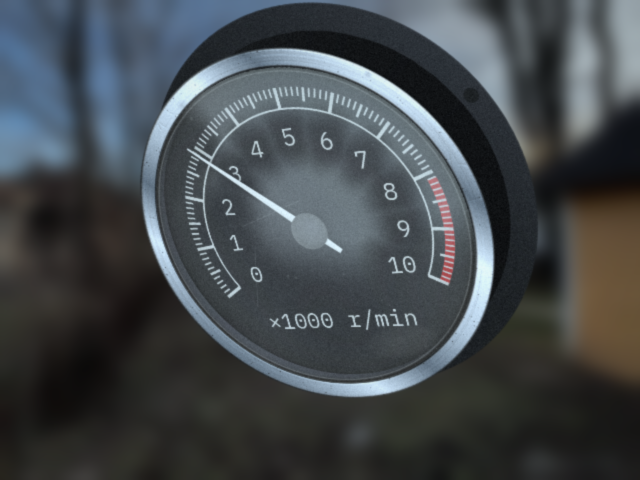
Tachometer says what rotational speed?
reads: 3000 rpm
